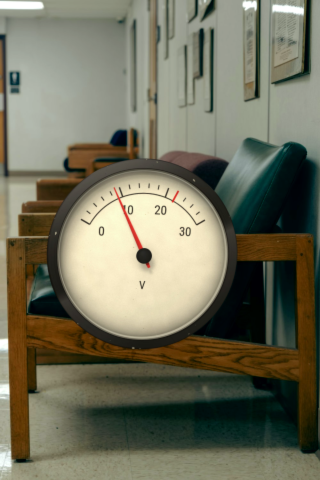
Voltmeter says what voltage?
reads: 9 V
